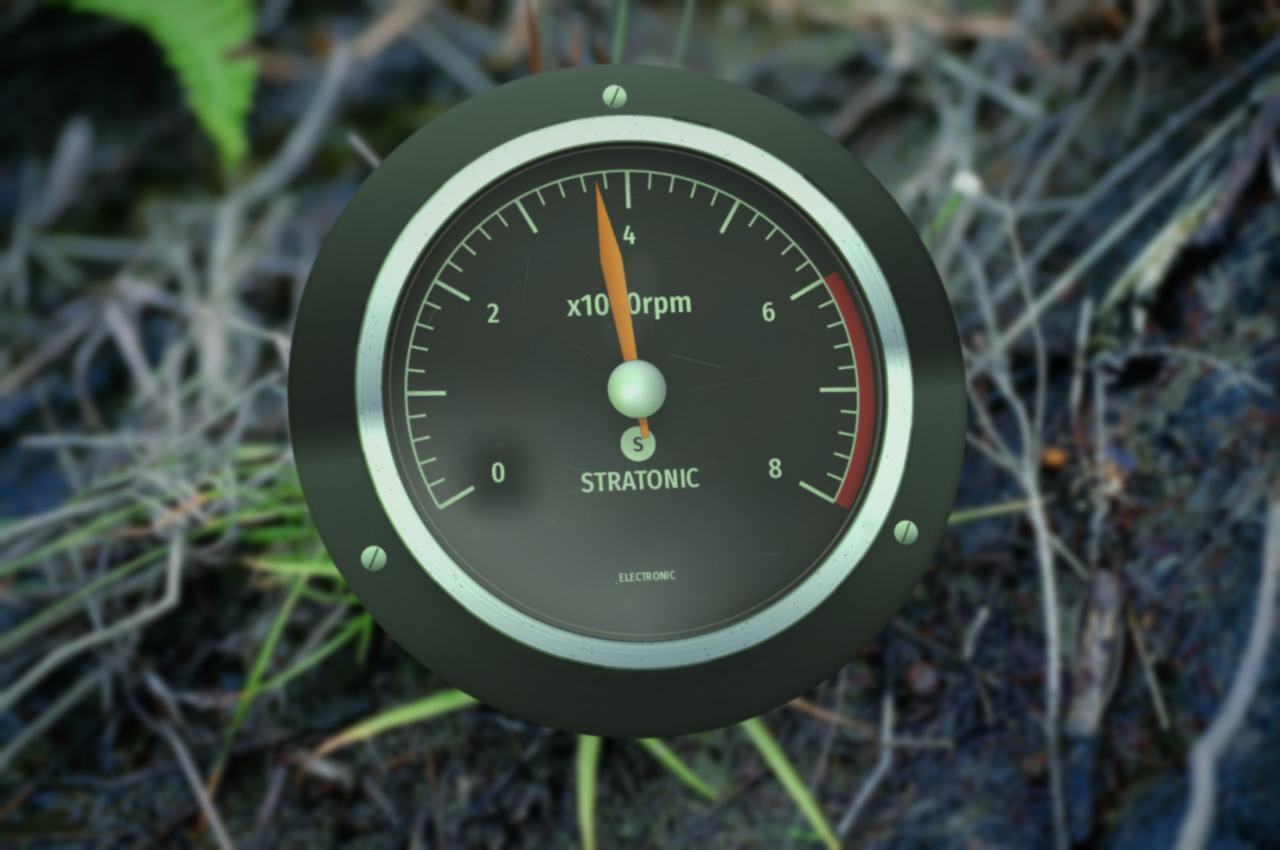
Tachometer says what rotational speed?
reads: 3700 rpm
